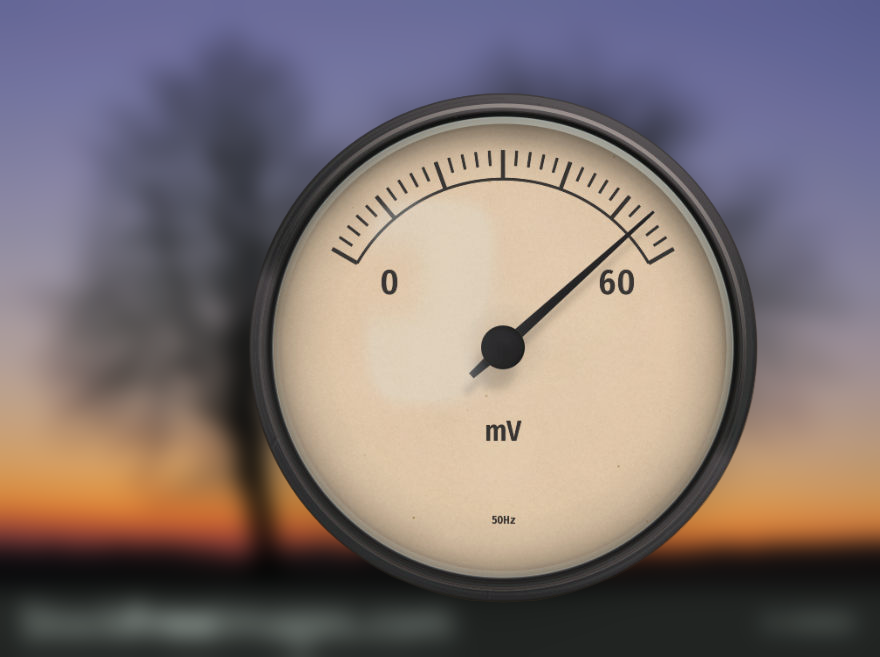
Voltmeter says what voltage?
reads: 54 mV
